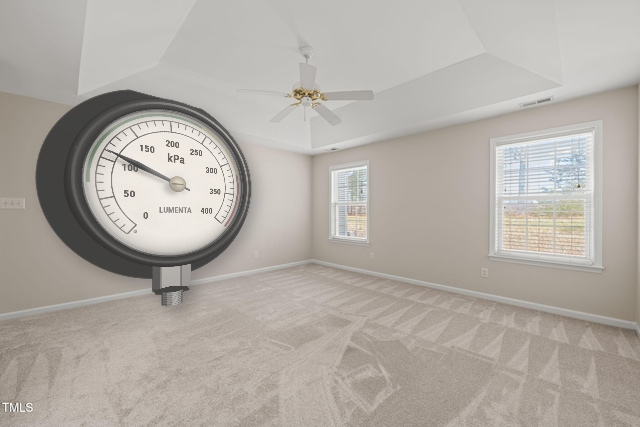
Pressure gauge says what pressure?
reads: 110 kPa
